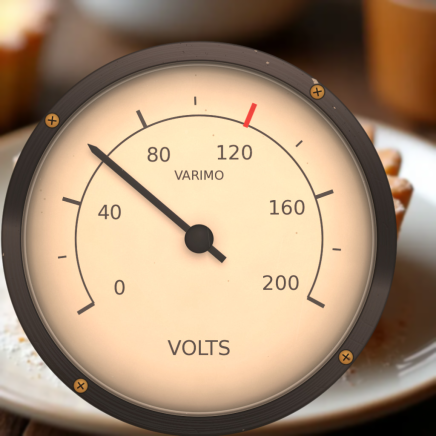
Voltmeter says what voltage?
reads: 60 V
